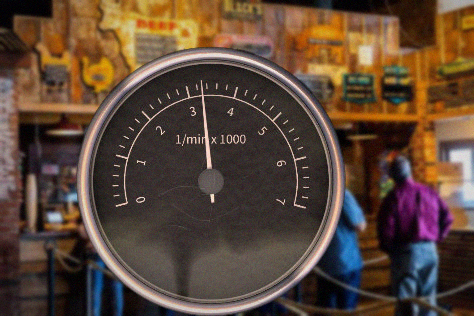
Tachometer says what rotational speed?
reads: 3300 rpm
